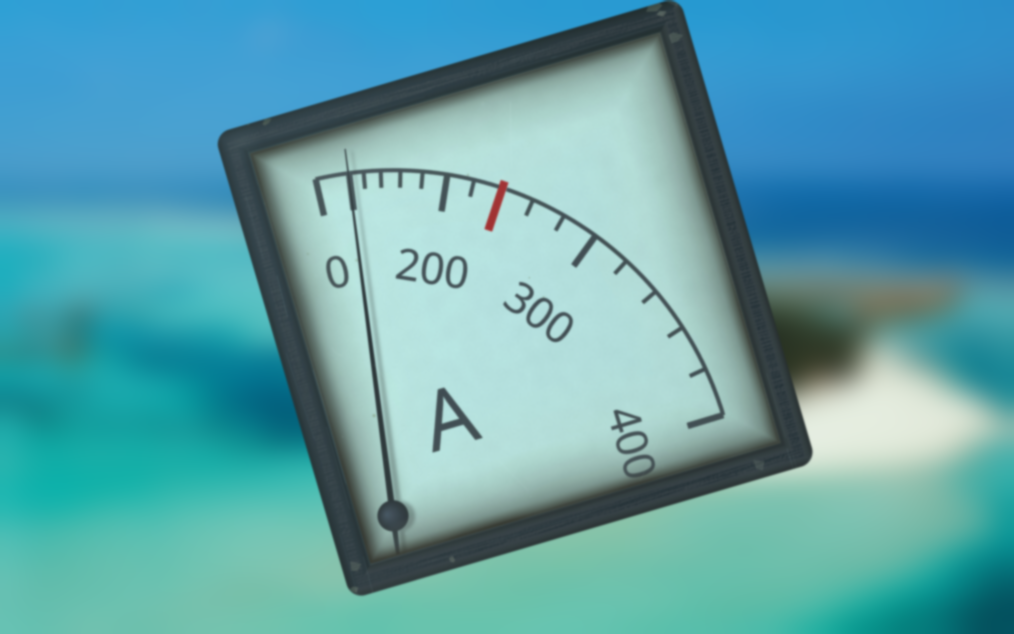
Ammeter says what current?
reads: 100 A
